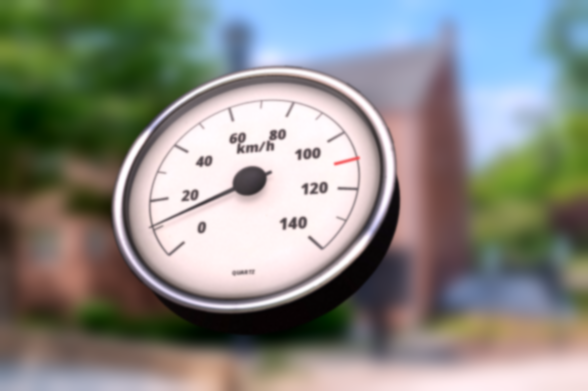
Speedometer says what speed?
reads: 10 km/h
